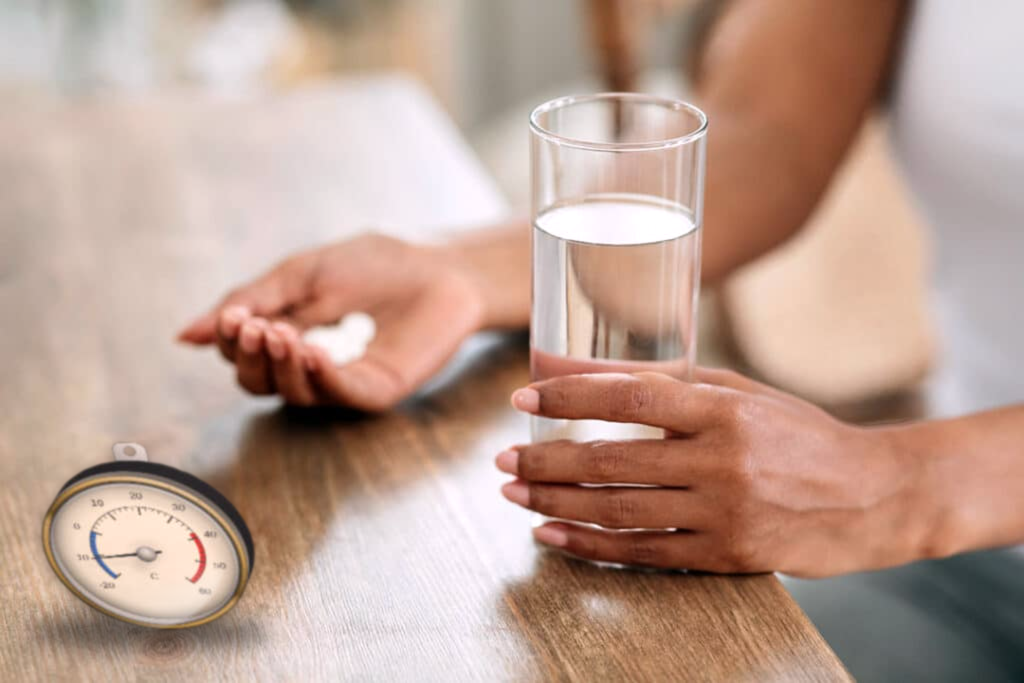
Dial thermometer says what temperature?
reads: -10 °C
